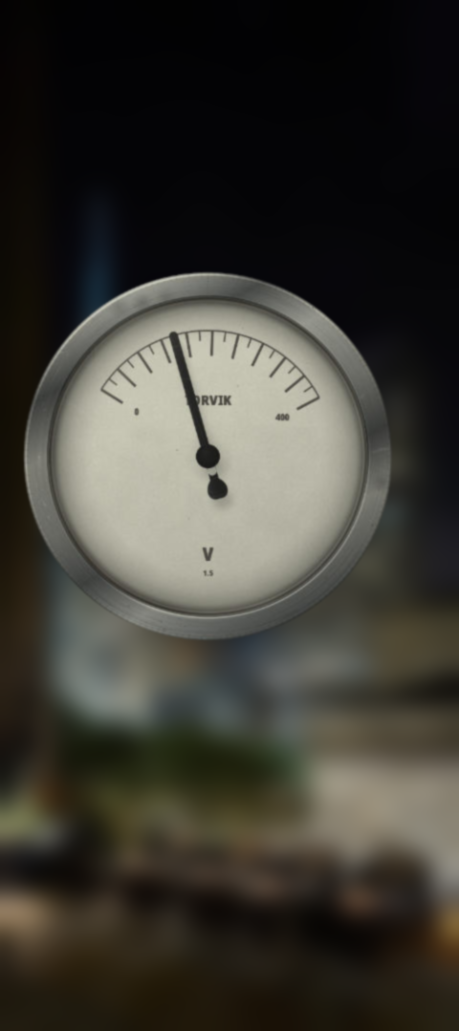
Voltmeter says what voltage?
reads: 140 V
